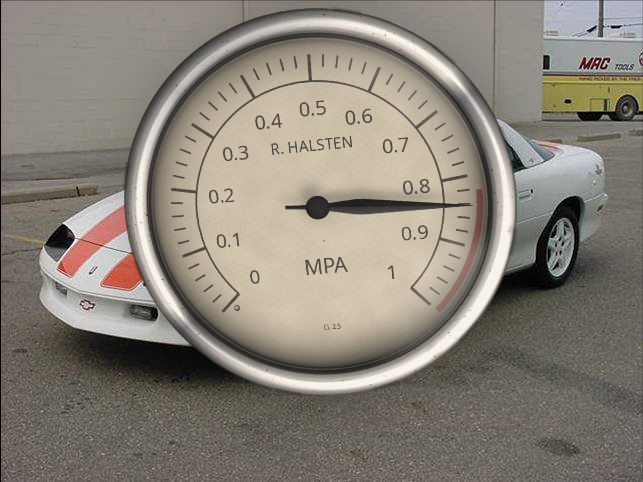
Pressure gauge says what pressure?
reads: 0.84 MPa
